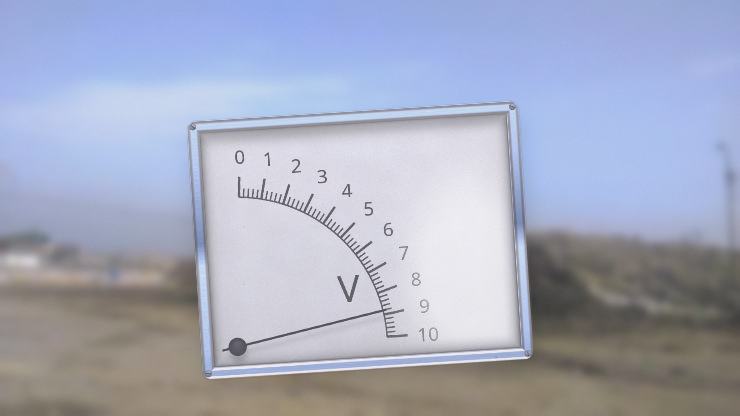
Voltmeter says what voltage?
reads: 8.8 V
